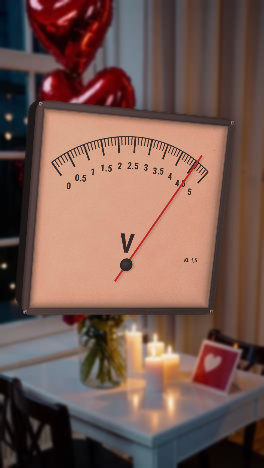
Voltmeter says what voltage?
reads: 4.5 V
